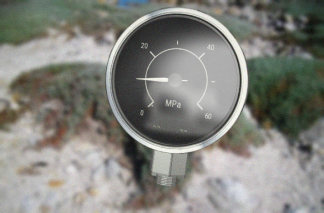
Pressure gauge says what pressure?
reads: 10 MPa
